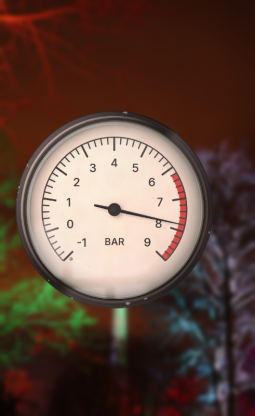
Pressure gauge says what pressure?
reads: 7.8 bar
